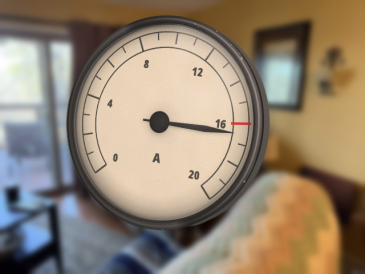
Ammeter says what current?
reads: 16.5 A
